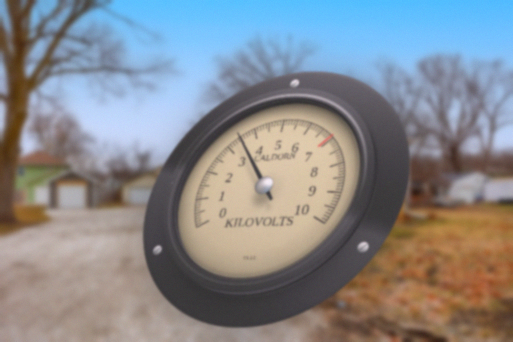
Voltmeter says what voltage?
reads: 3.5 kV
